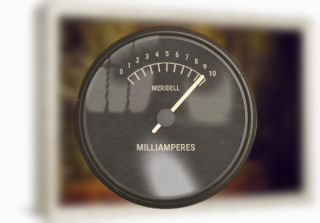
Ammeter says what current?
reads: 9.5 mA
